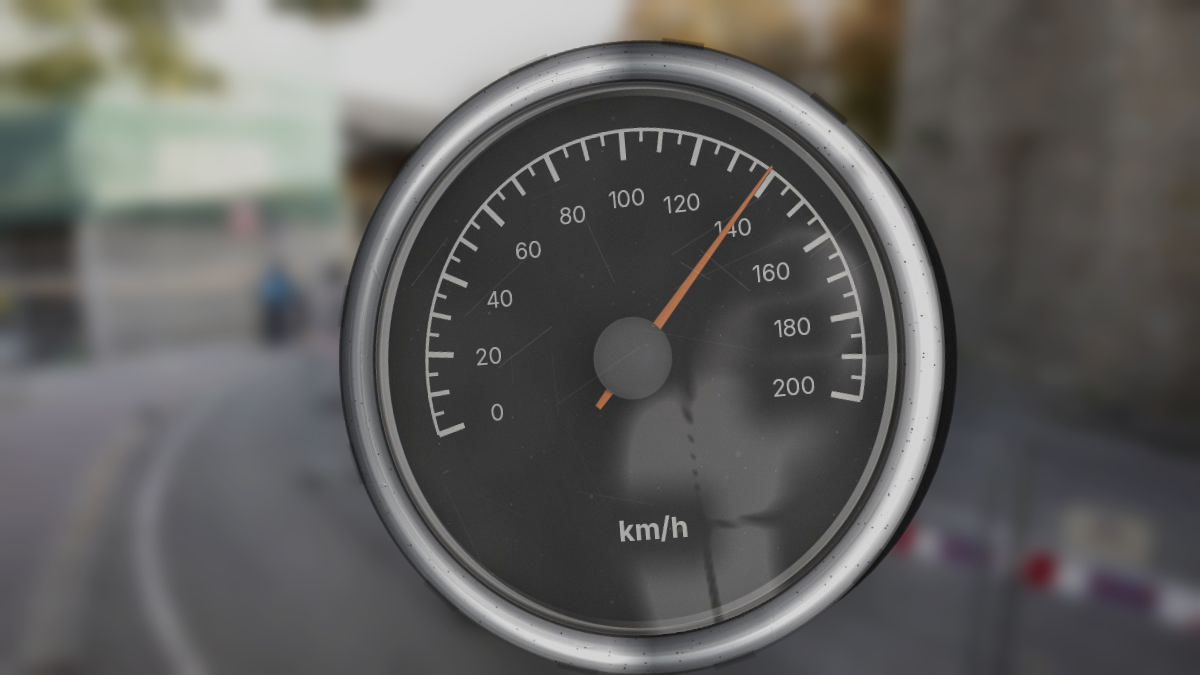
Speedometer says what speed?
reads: 140 km/h
